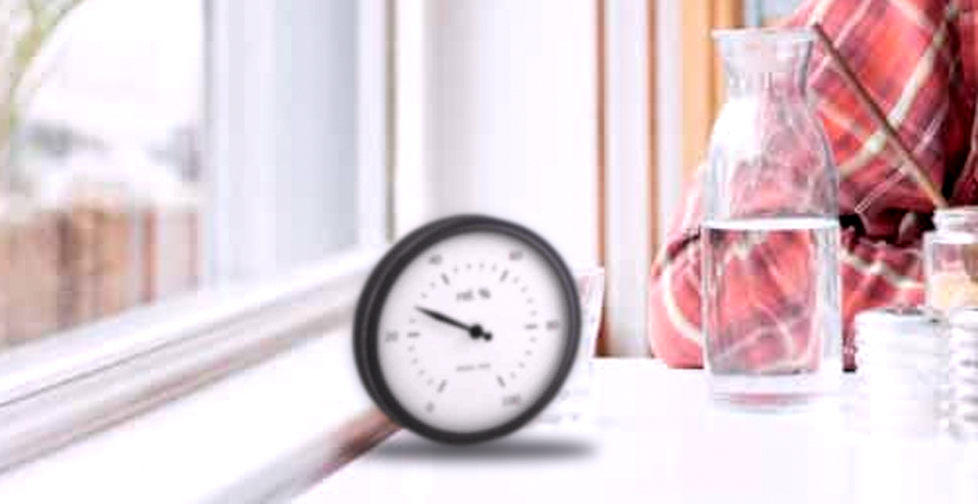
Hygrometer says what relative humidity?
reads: 28 %
